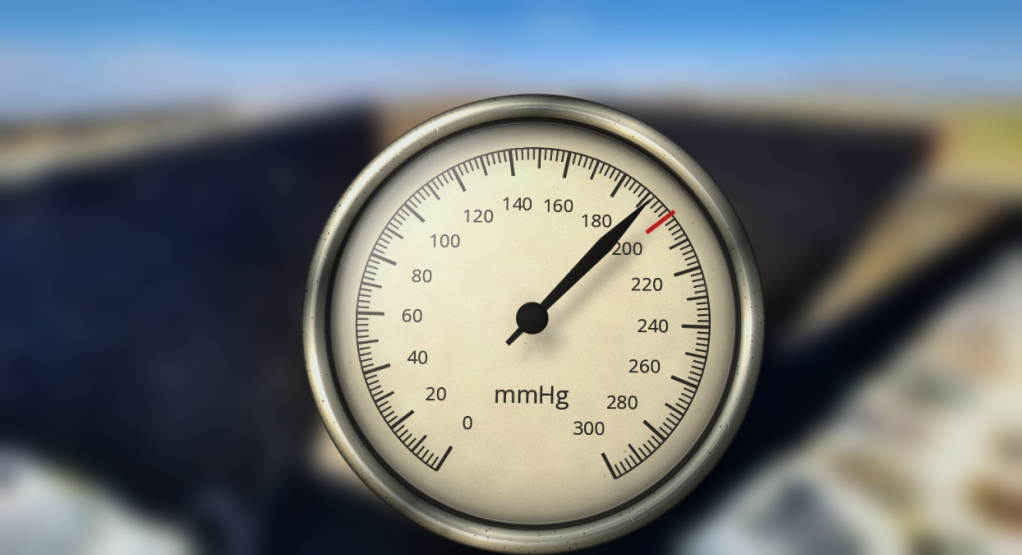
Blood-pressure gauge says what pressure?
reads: 192 mmHg
